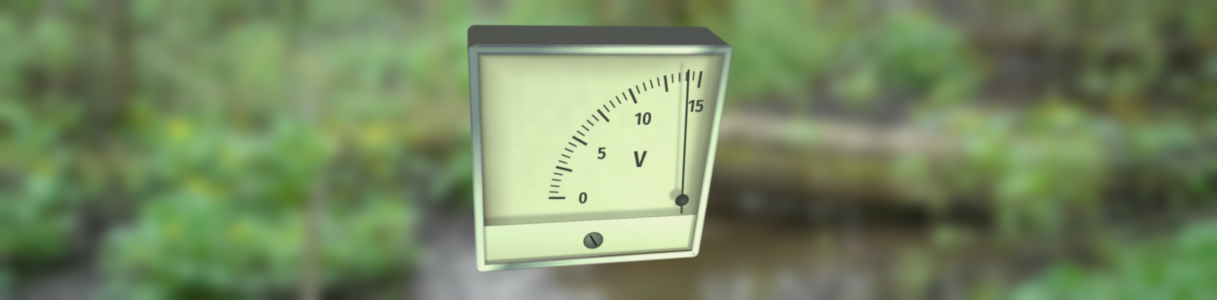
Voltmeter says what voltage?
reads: 14 V
